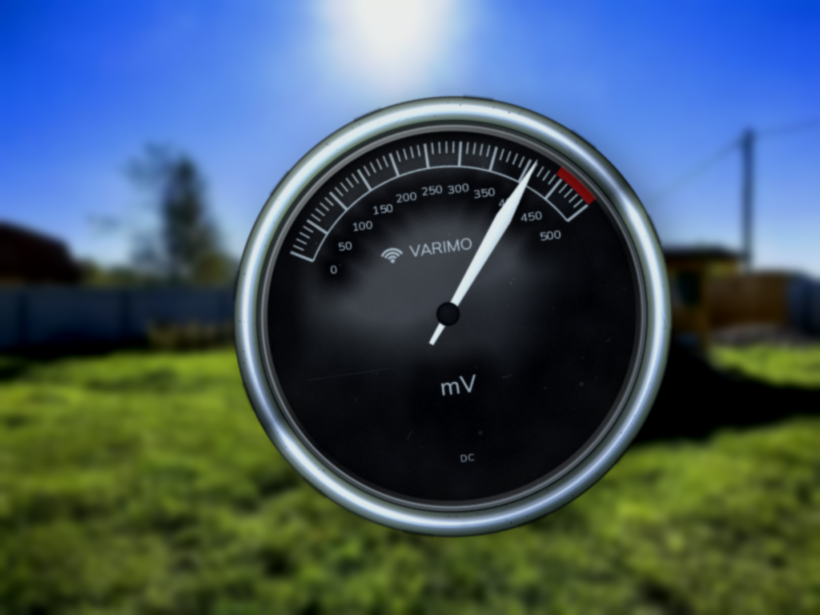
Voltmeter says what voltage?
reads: 410 mV
